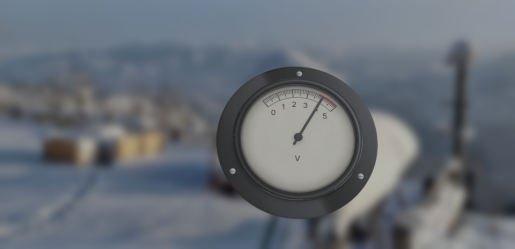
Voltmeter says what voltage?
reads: 4 V
